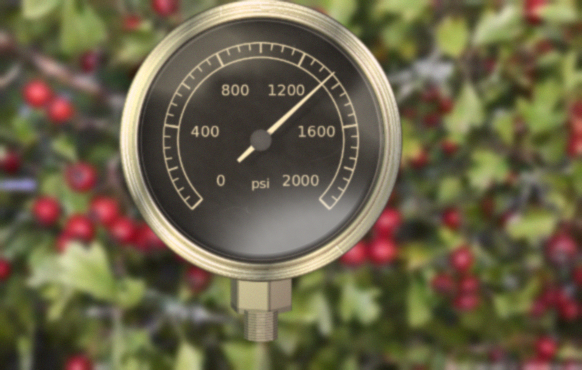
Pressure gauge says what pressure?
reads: 1350 psi
